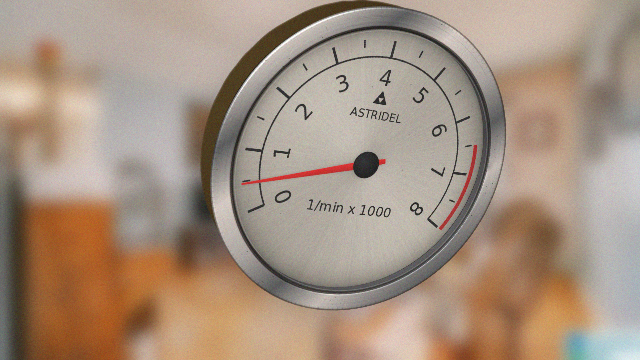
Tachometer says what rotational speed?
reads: 500 rpm
